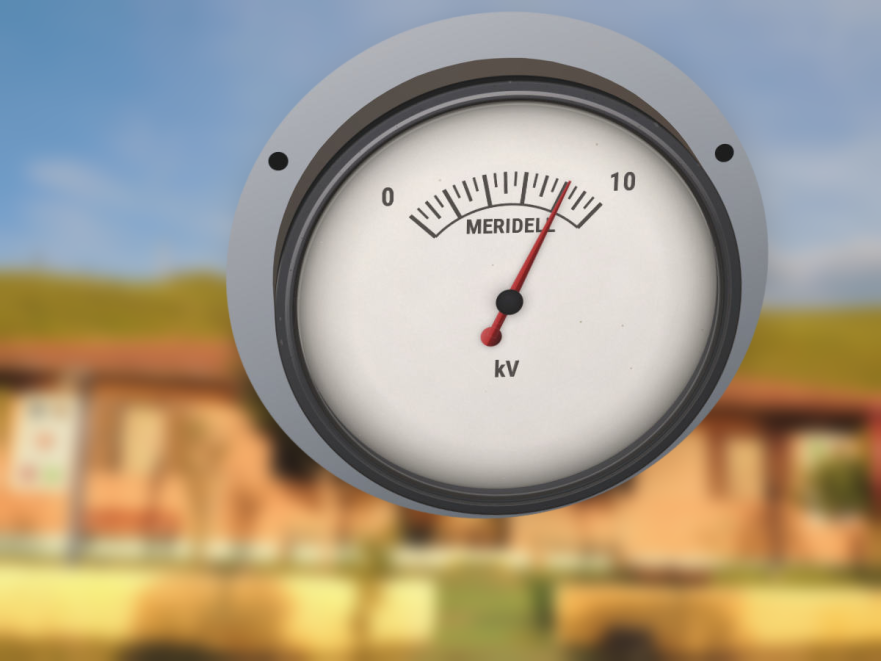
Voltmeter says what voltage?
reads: 8 kV
